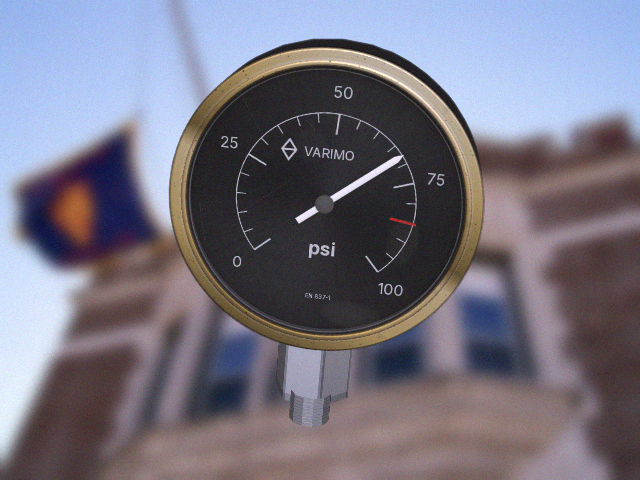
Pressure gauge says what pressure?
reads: 67.5 psi
